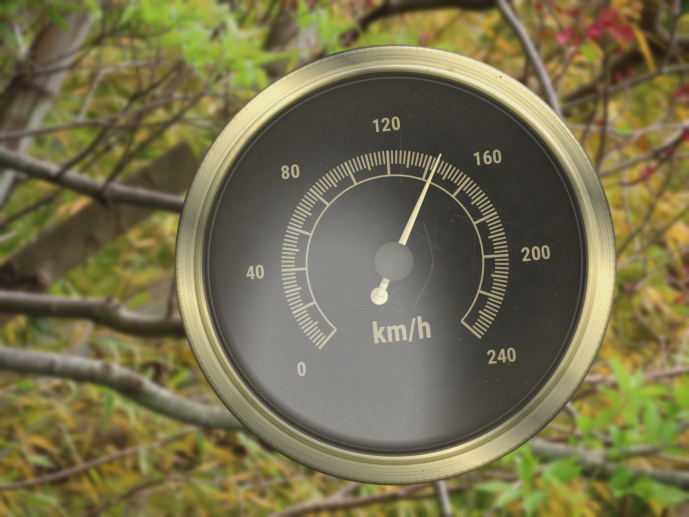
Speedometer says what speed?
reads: 144 km/h
